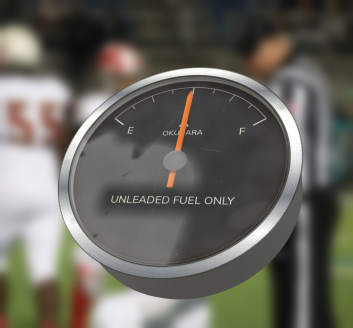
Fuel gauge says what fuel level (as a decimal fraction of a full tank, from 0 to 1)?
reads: 0.5
